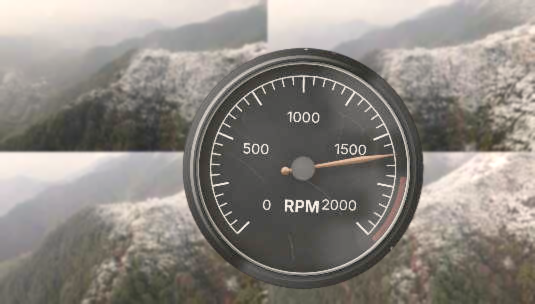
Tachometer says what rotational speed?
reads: 1600 rpm
